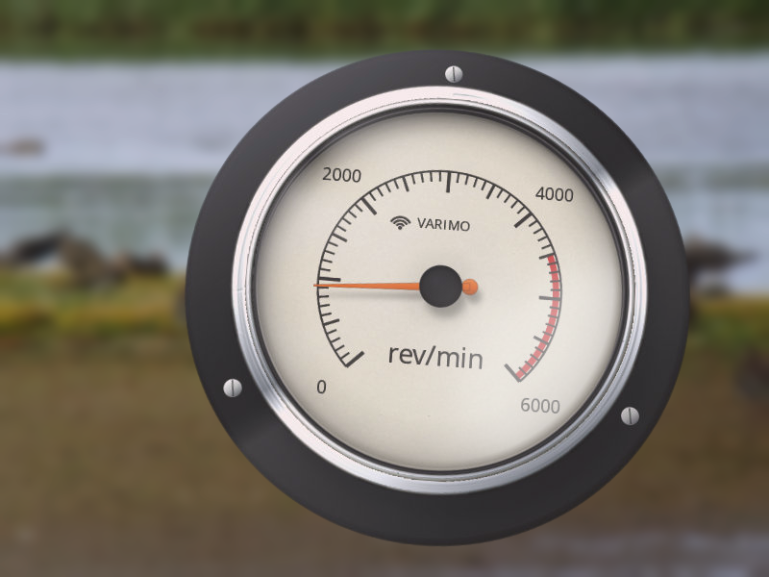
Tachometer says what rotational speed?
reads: 900 rpm
